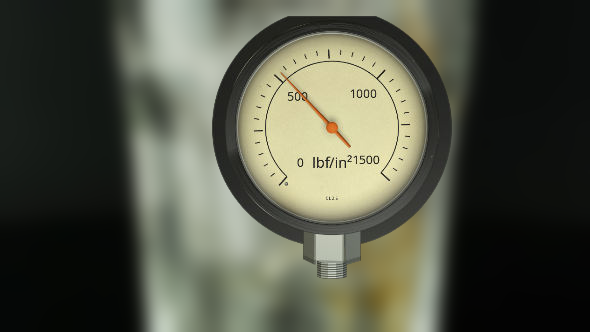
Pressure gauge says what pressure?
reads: 525 psi
